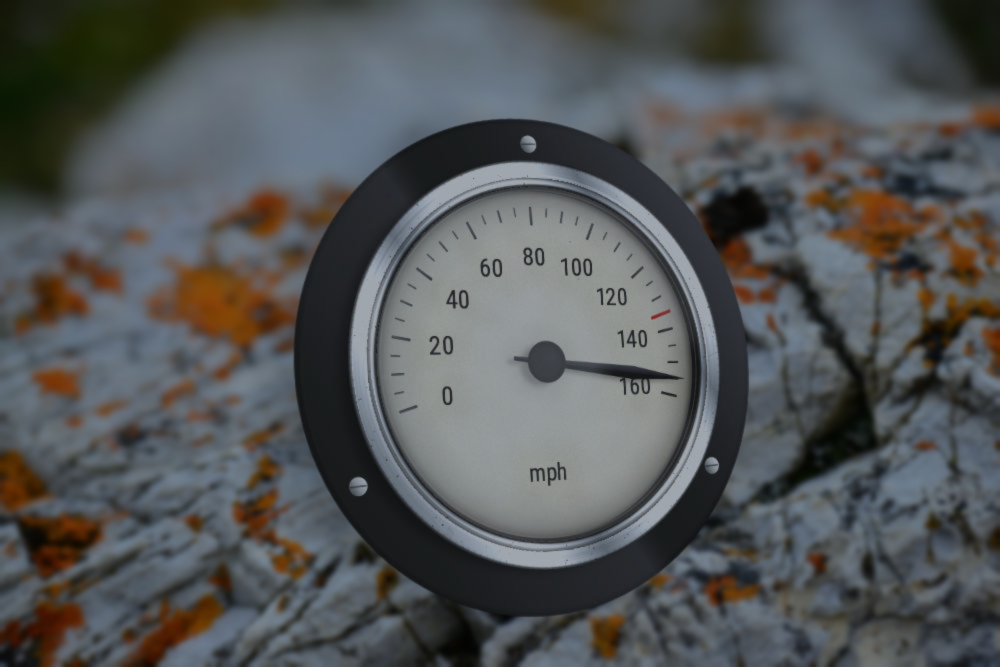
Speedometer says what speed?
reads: 155 mph
